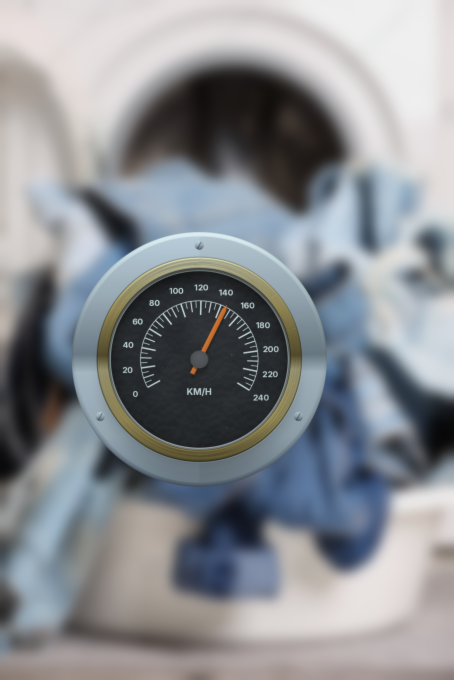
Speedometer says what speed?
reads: 145 km/h
